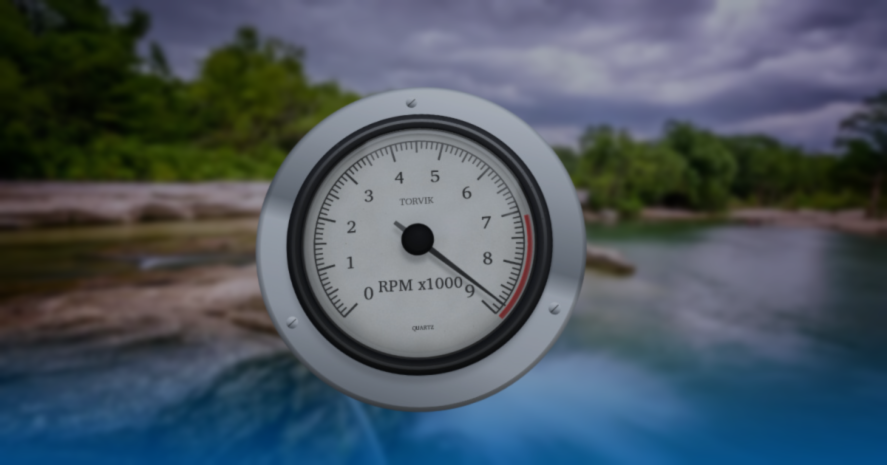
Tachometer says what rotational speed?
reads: 8800 rpm
